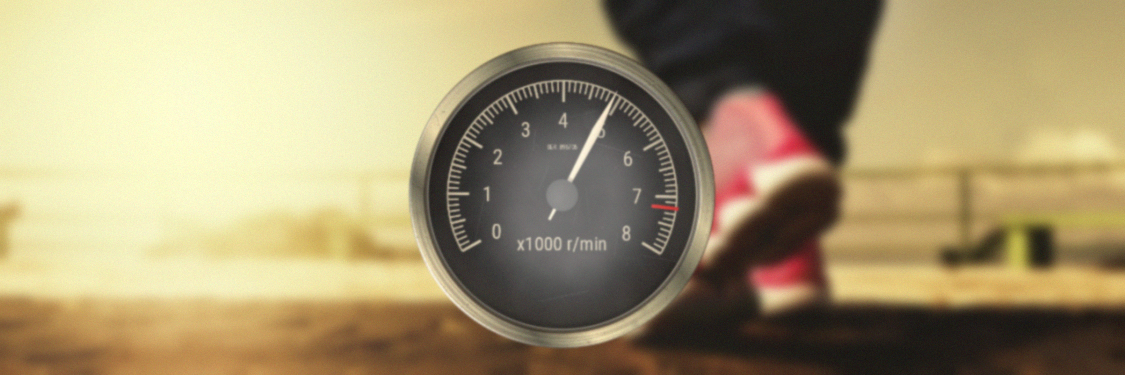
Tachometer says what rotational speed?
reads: 4900 rpm
